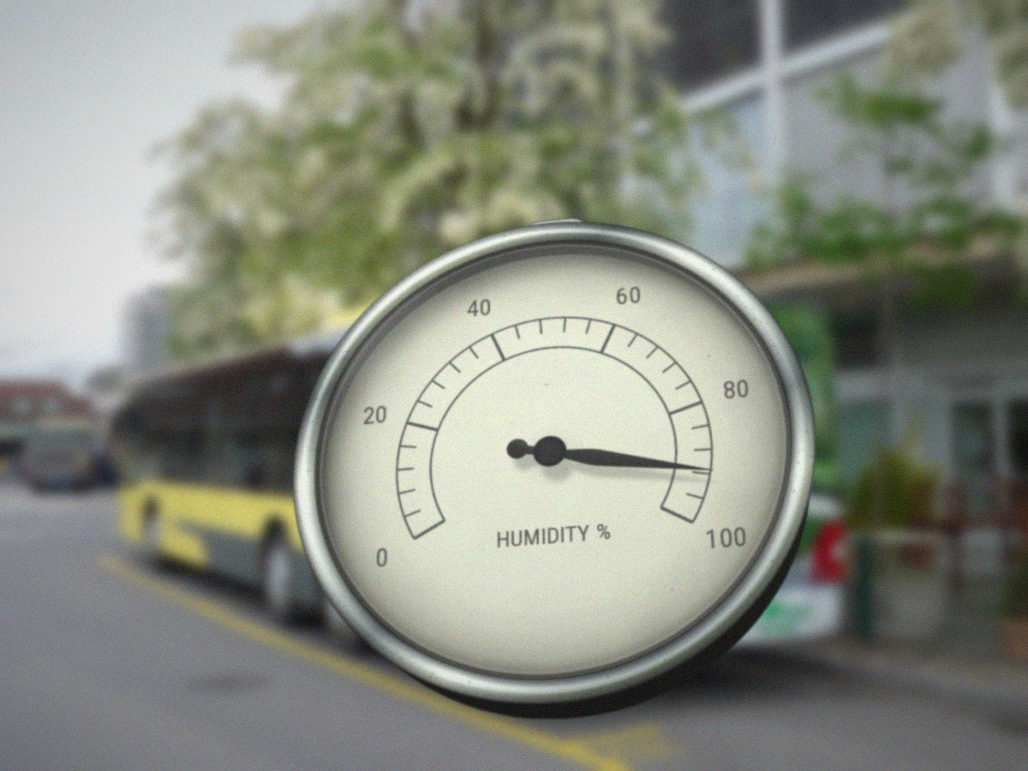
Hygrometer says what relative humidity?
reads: 92 %
